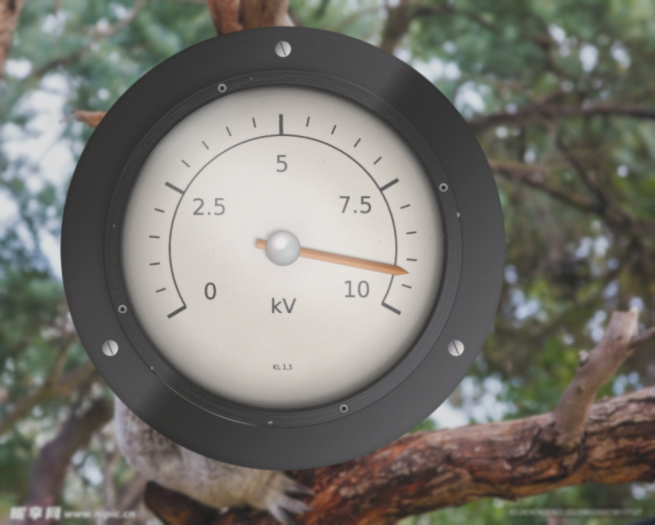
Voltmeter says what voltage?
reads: 9.25 kV
